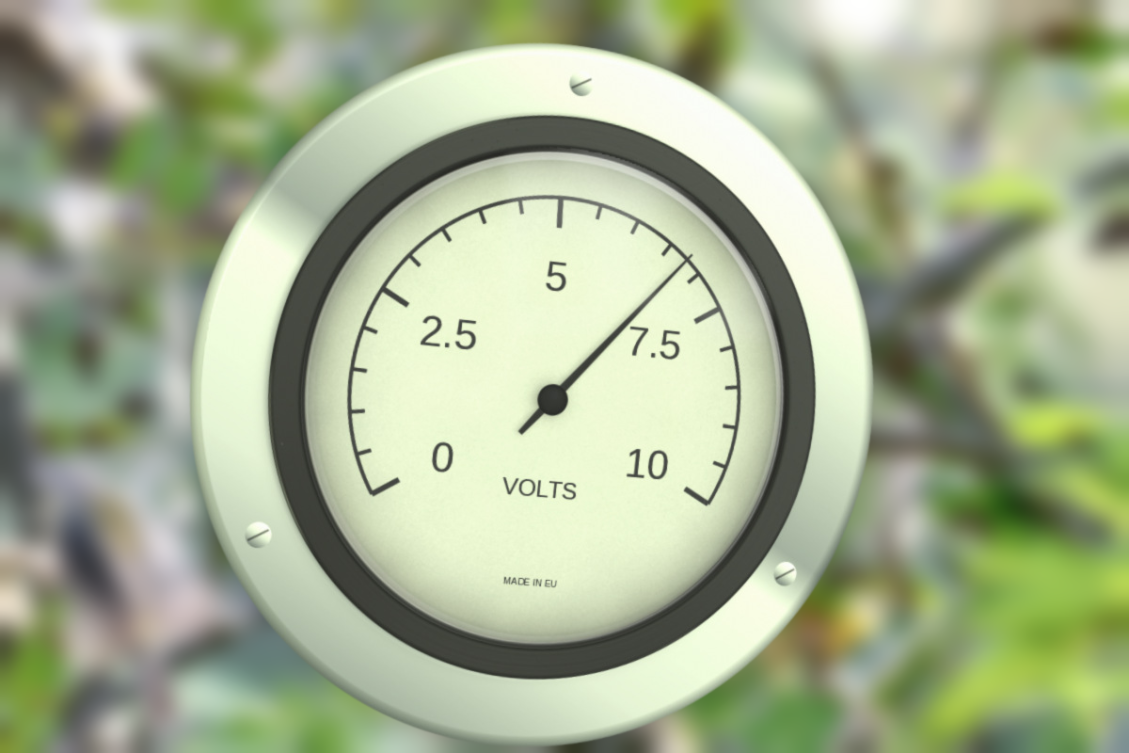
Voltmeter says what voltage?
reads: 6.75 V
